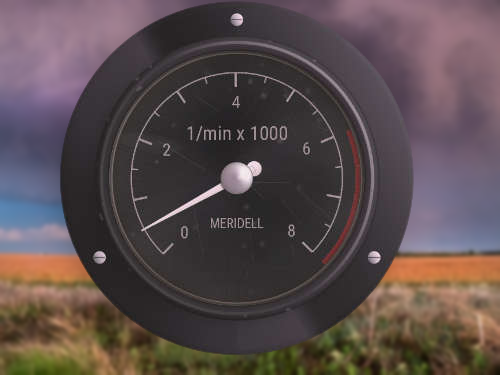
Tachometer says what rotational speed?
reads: 500 rpm
